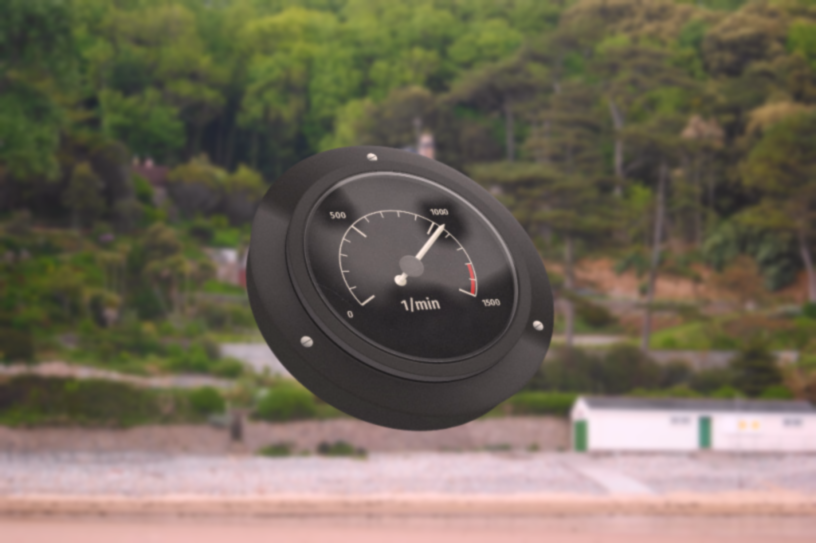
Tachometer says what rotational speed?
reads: 1050 rpm
